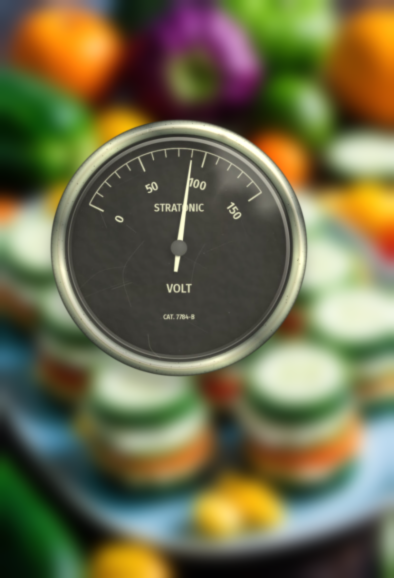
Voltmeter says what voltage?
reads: 90 V
